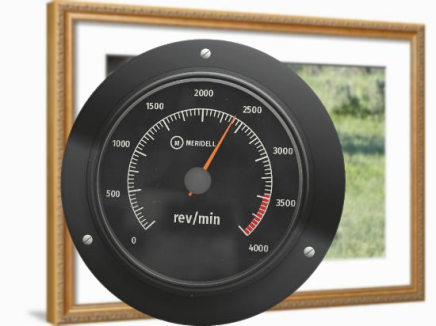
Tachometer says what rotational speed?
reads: 2400 rpm
